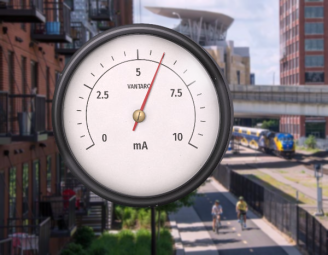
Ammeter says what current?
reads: 6 mA
